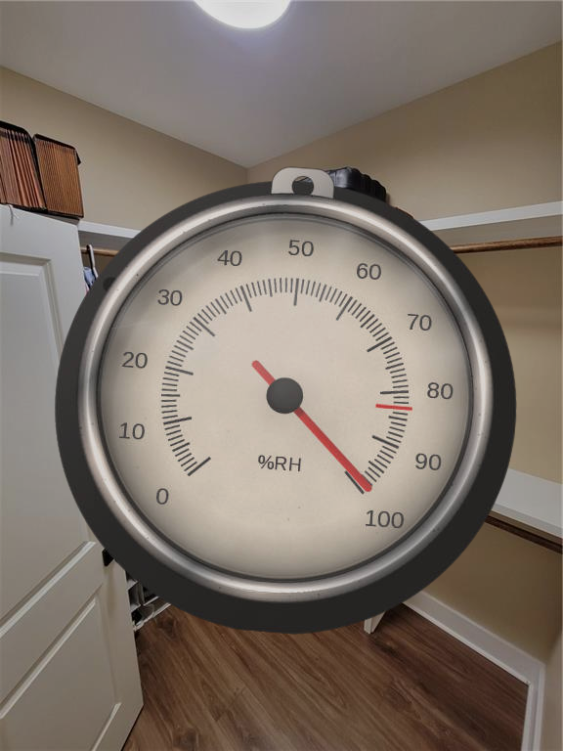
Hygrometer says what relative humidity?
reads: 99 %
